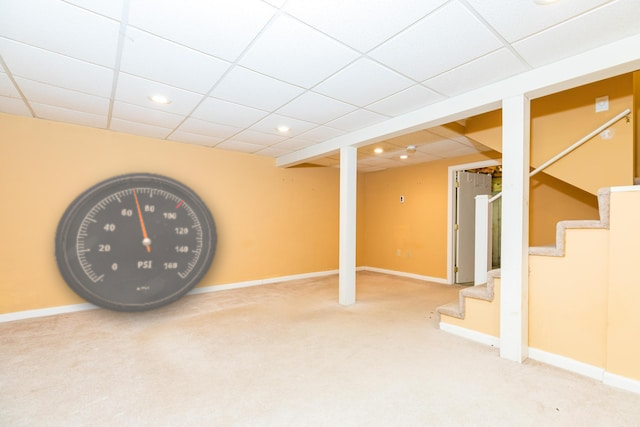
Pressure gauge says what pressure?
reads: 70 psi
